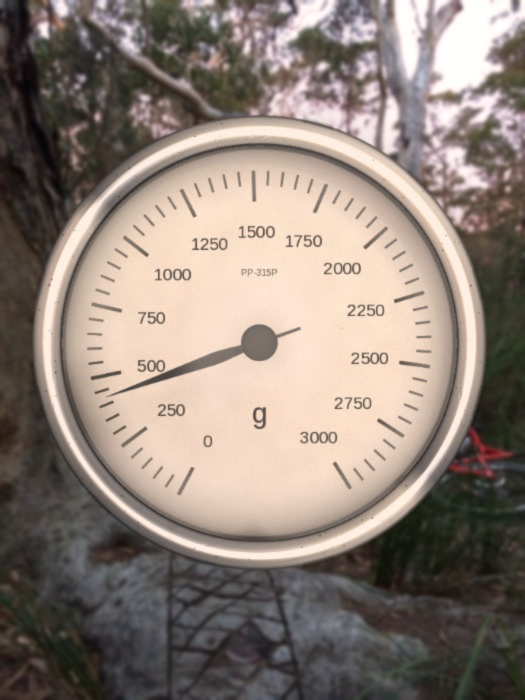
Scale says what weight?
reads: 425 g
